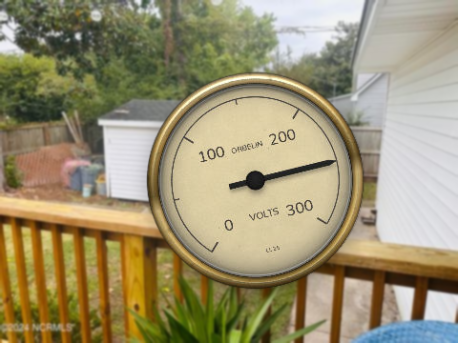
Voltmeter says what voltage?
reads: 250 V
